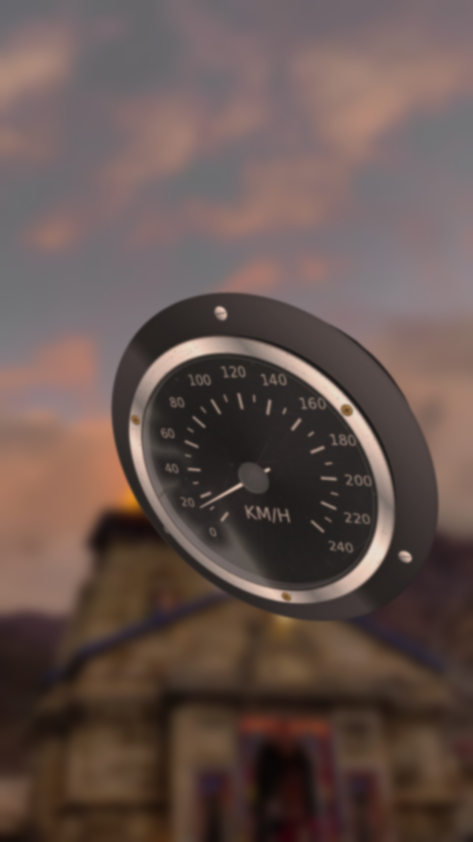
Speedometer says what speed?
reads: 15 km/h
